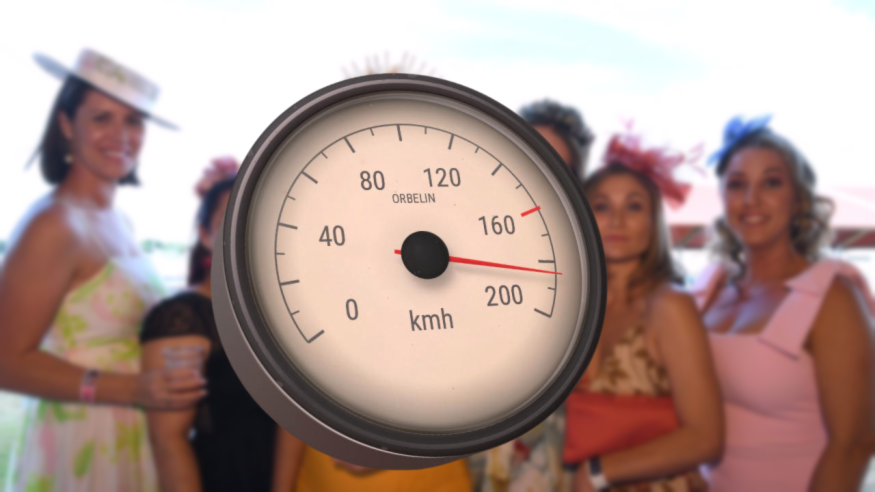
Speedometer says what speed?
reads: 185 km/h
